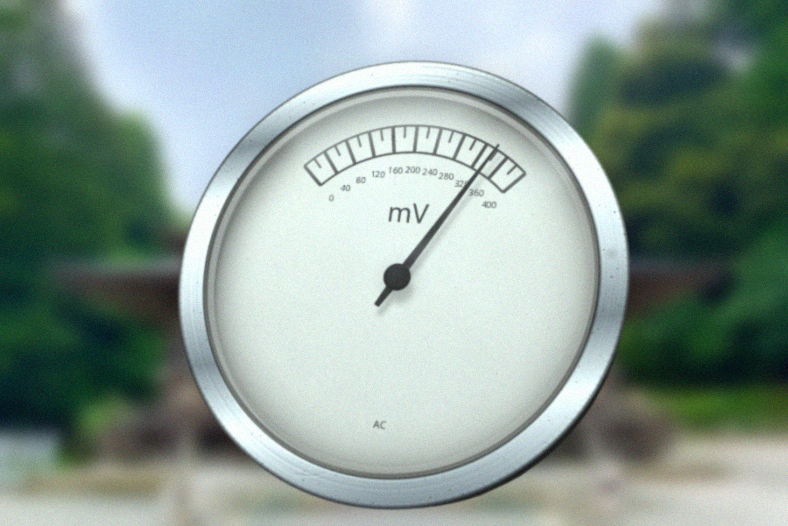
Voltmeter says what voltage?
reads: 340 mV
